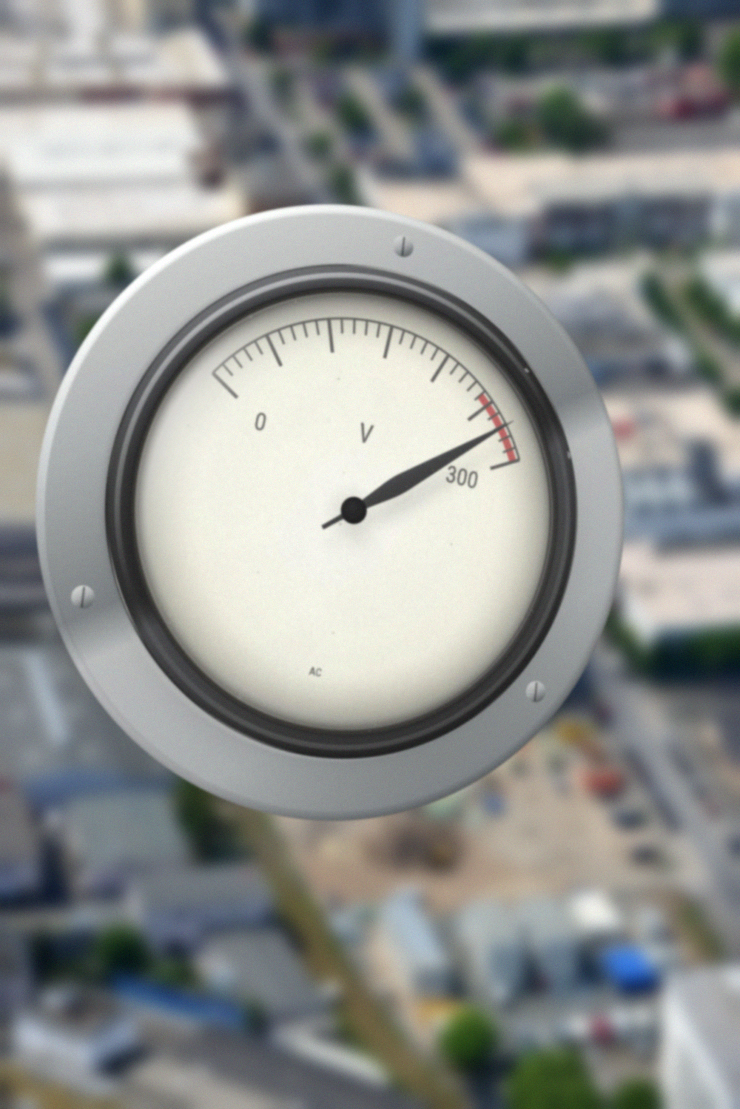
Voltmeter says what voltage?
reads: 270 V
